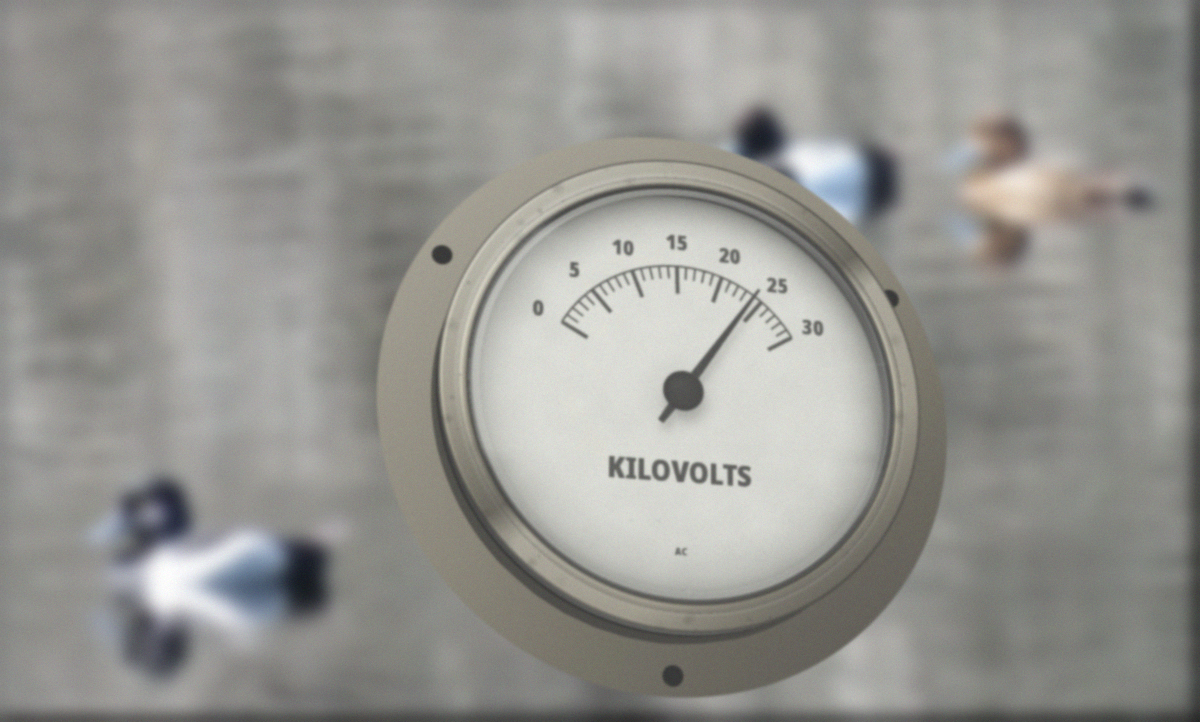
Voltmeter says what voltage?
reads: 24 kV
